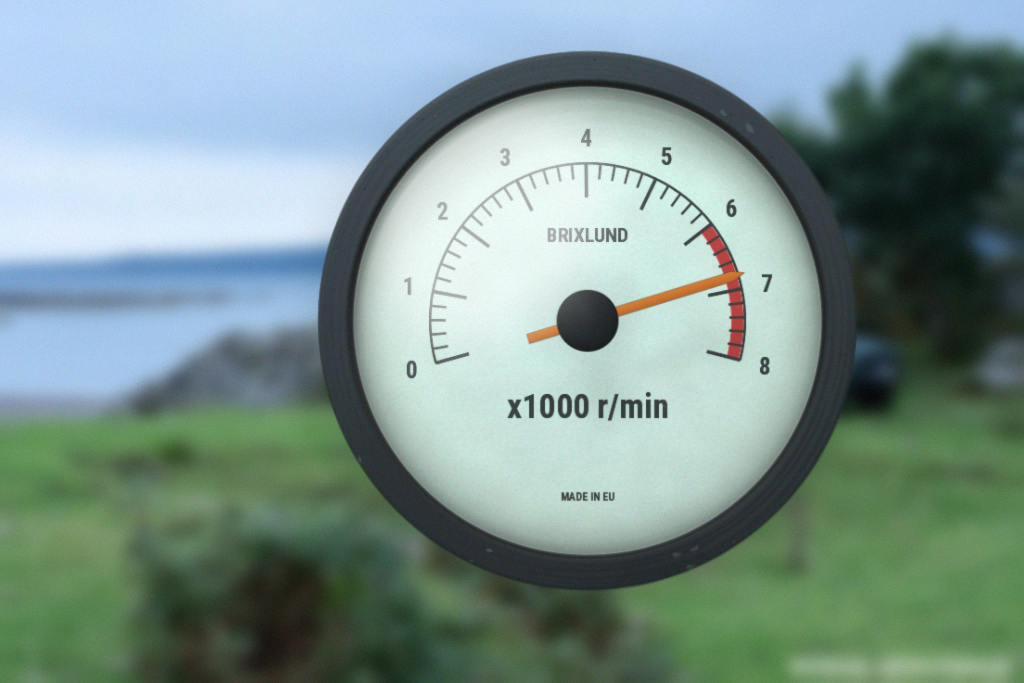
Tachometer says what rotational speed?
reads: 6800 rpm
